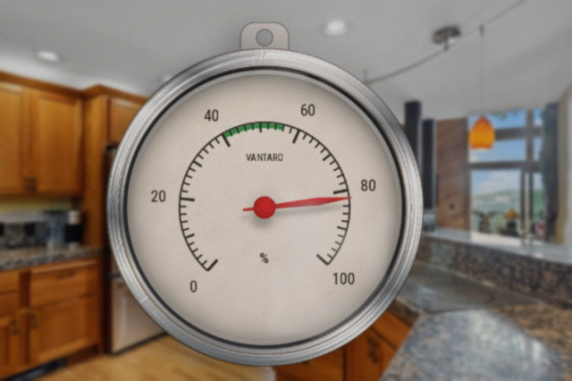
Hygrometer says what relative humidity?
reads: 82 %
